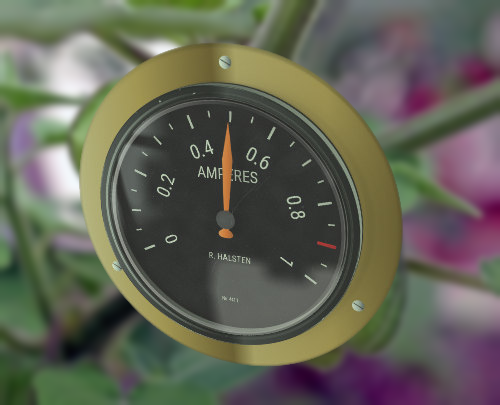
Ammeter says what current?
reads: 0.5 A
